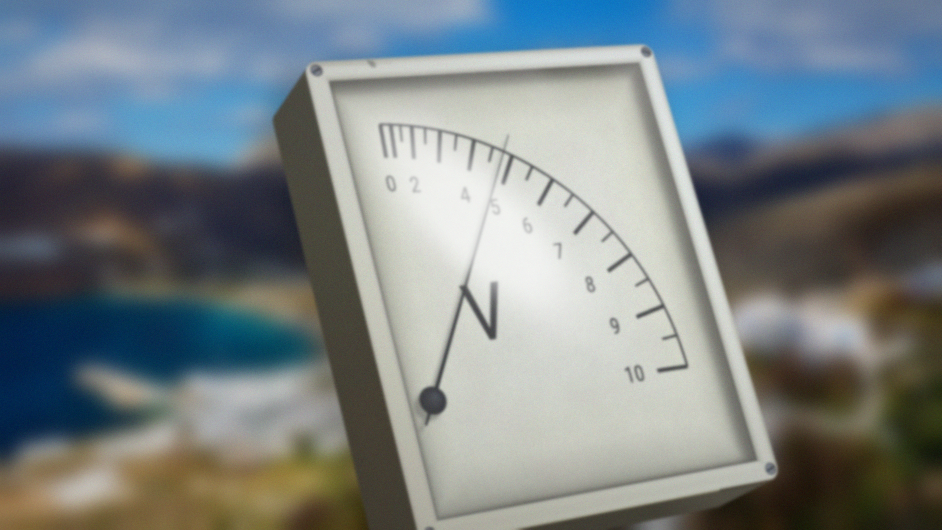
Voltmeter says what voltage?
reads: 4.75 V
